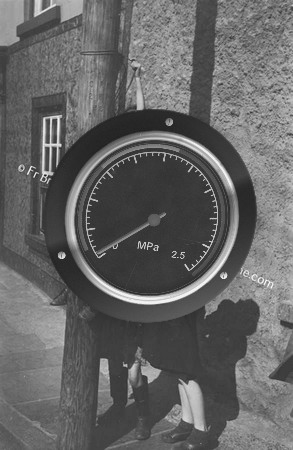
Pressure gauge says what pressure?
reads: 0.05 MPa
